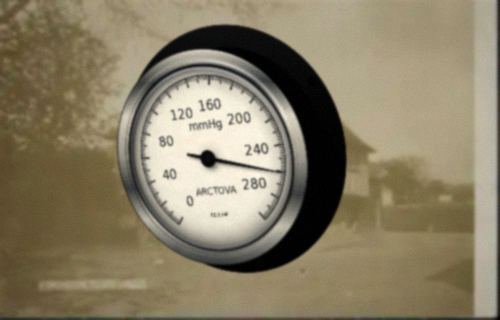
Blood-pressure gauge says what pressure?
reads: 260 mmHg
